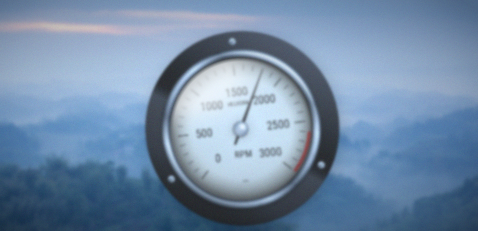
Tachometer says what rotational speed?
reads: 1800 rpm
